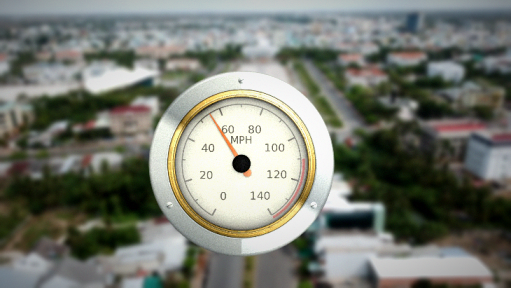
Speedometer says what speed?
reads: 55 mph
